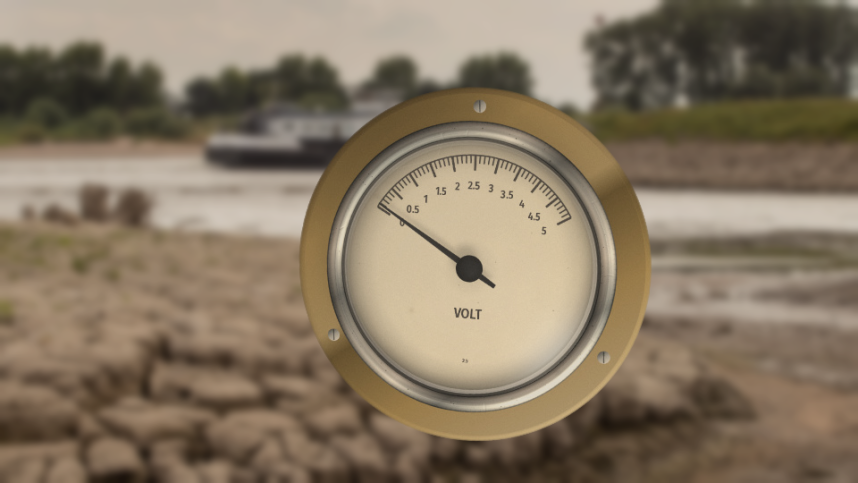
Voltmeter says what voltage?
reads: 0.1 V
